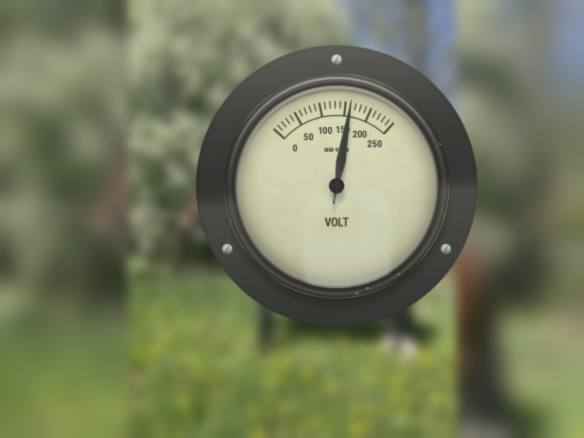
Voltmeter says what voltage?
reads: 160 V
